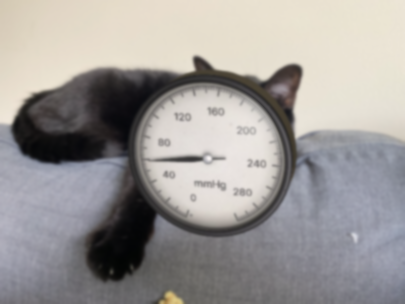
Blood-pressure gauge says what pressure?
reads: 60 mmHg
